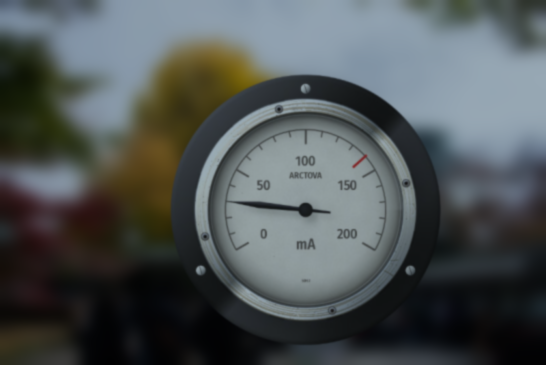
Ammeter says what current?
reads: 30 mA
